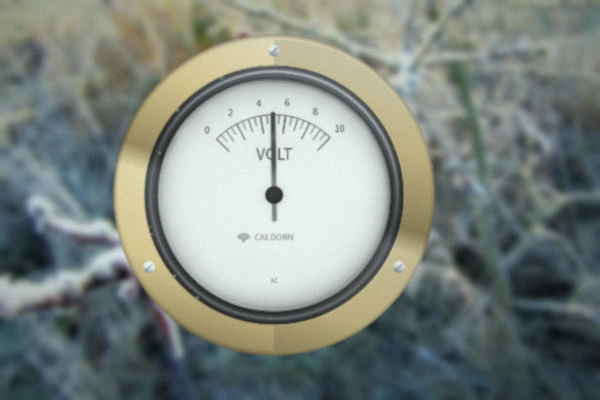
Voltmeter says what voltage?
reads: 5 V
